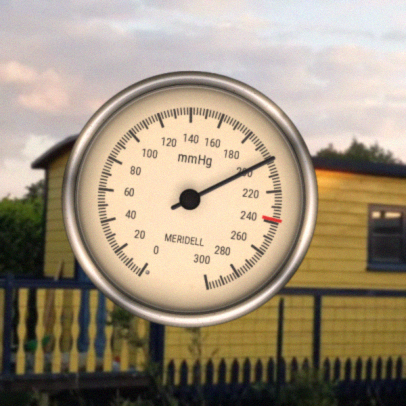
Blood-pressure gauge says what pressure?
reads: 200 mmHg
